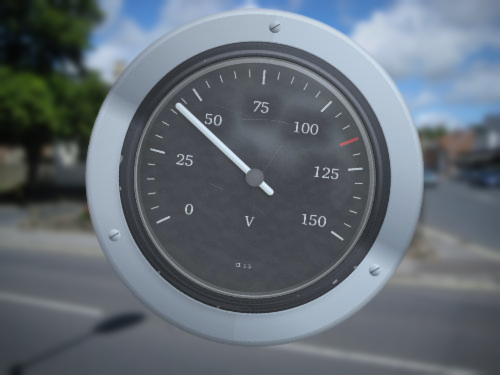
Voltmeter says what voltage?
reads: 42.5 V
